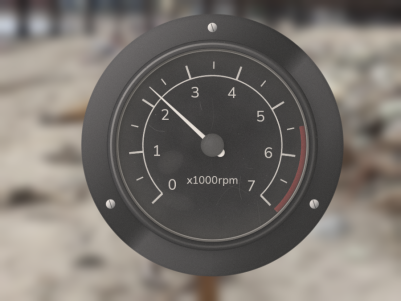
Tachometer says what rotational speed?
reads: 2250 rpm
